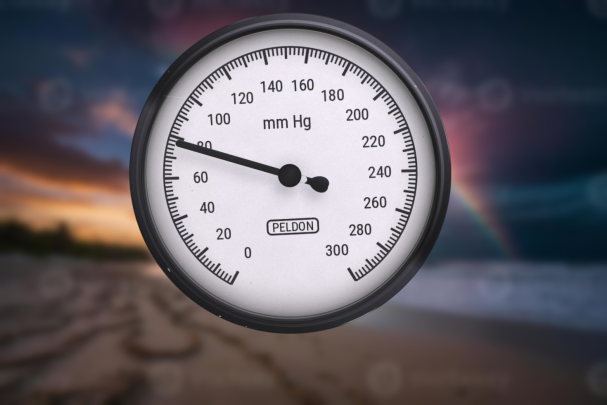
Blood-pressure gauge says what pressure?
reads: 78 mmHg
